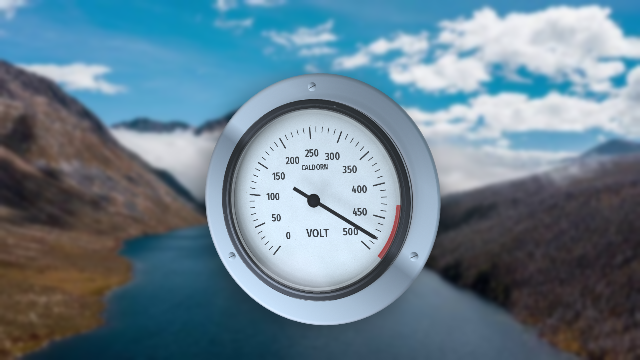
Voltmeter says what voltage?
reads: 480 V
